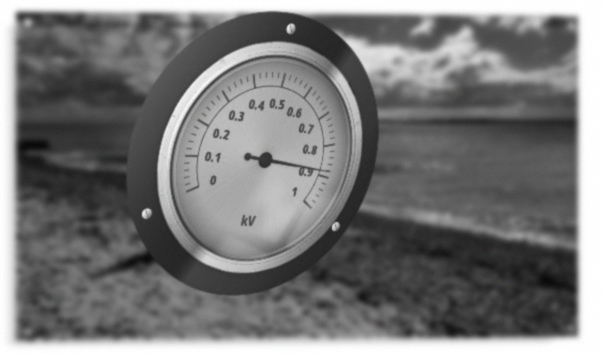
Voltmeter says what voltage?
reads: 0.88 kV
